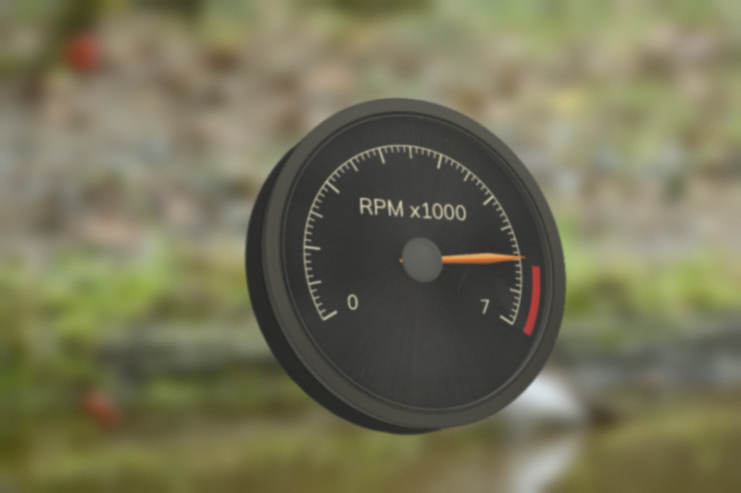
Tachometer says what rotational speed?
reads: 6000 rpm
